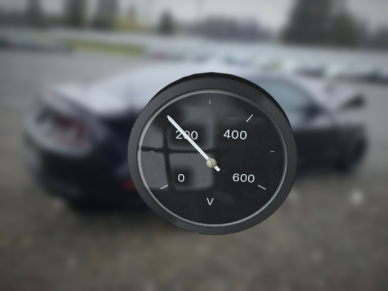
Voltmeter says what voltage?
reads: 200 V
